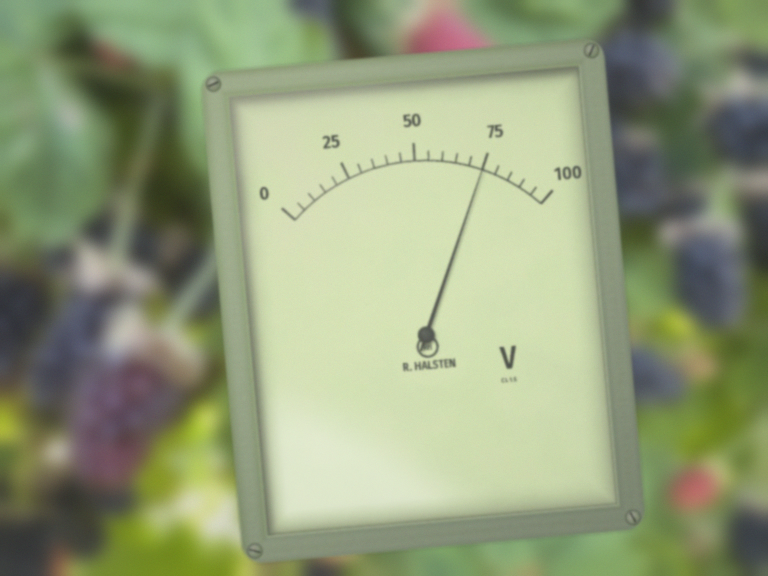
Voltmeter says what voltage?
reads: 75 V
